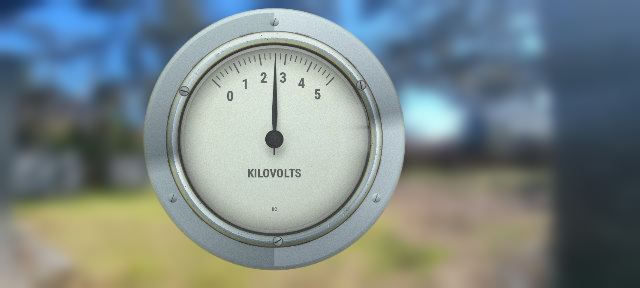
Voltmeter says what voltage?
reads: 2.6 kV
